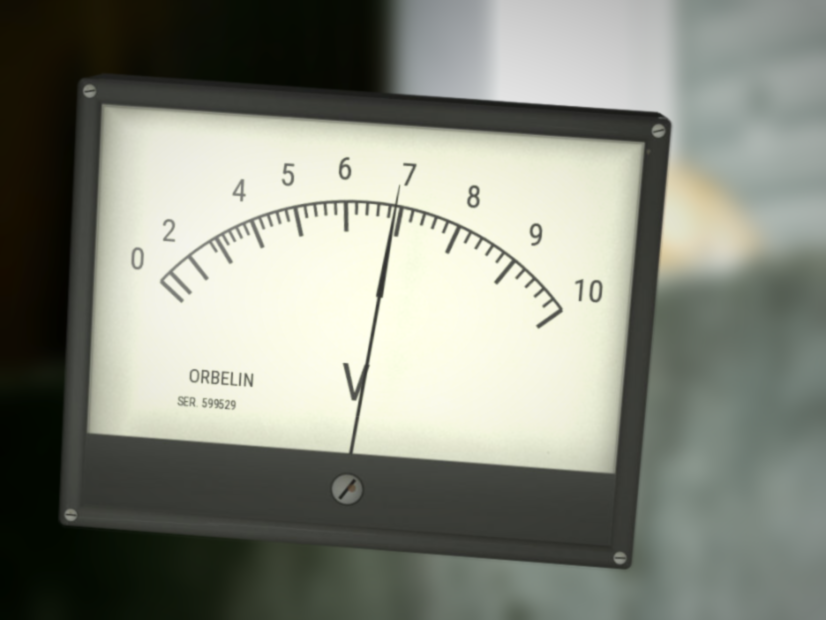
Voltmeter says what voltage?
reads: 6.9 V
